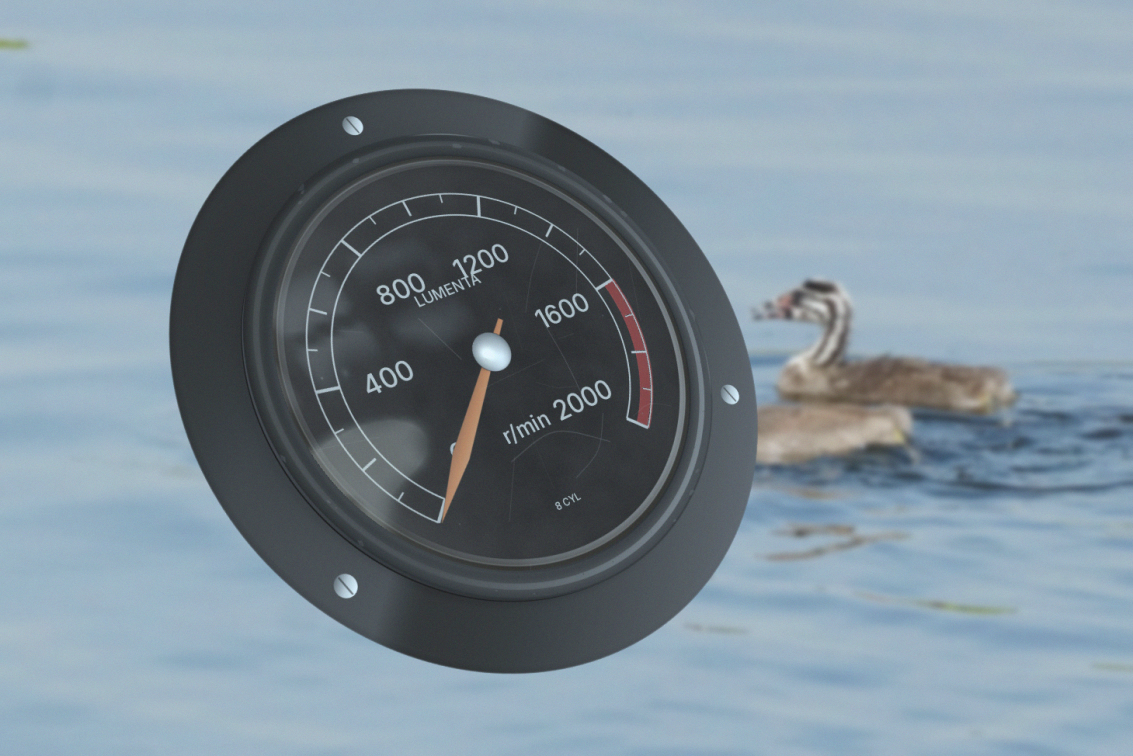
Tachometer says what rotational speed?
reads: 0 rpm
